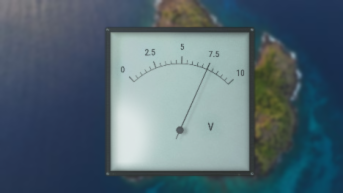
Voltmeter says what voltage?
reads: 7.5 V
